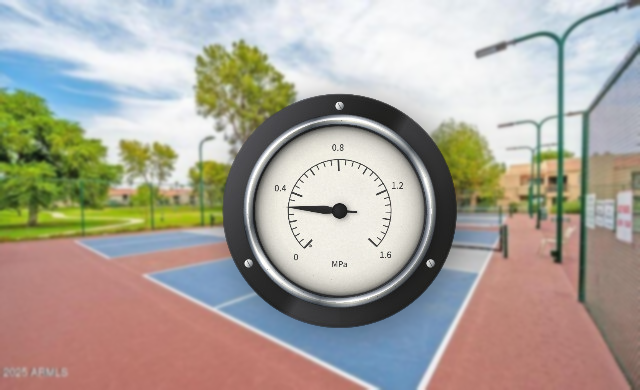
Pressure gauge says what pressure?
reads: 0.3 MPa
